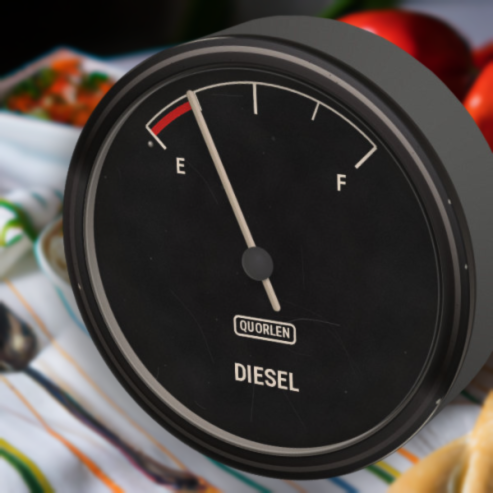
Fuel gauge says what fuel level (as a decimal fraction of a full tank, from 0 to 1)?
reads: 0.25
